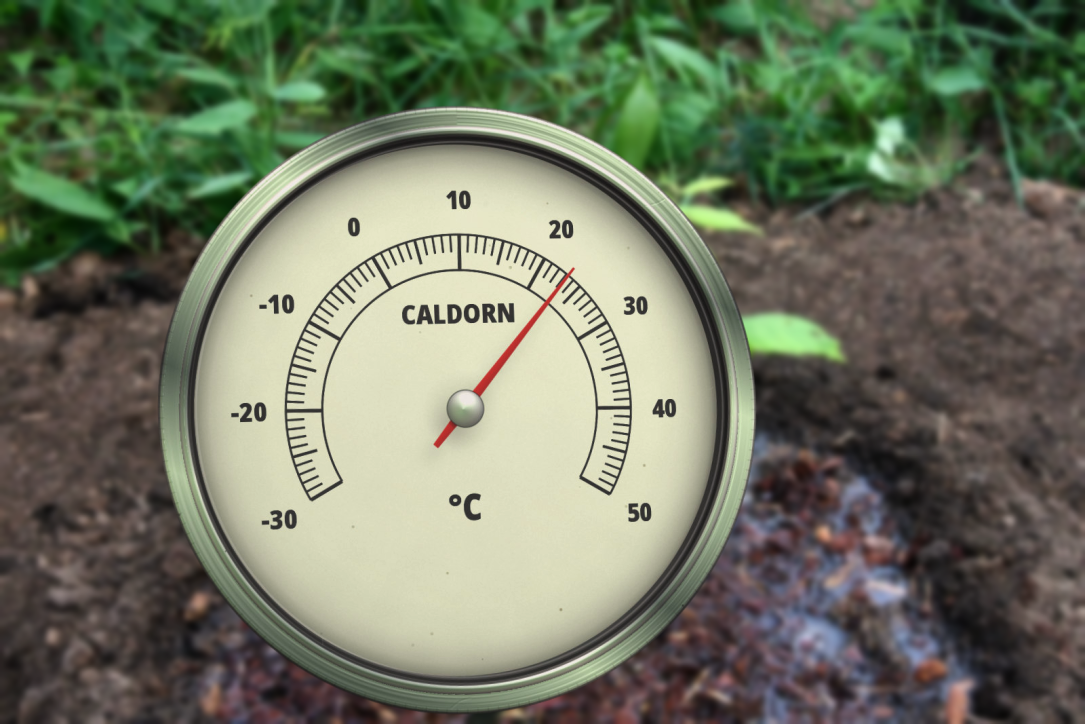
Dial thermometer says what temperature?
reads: 23 °C
